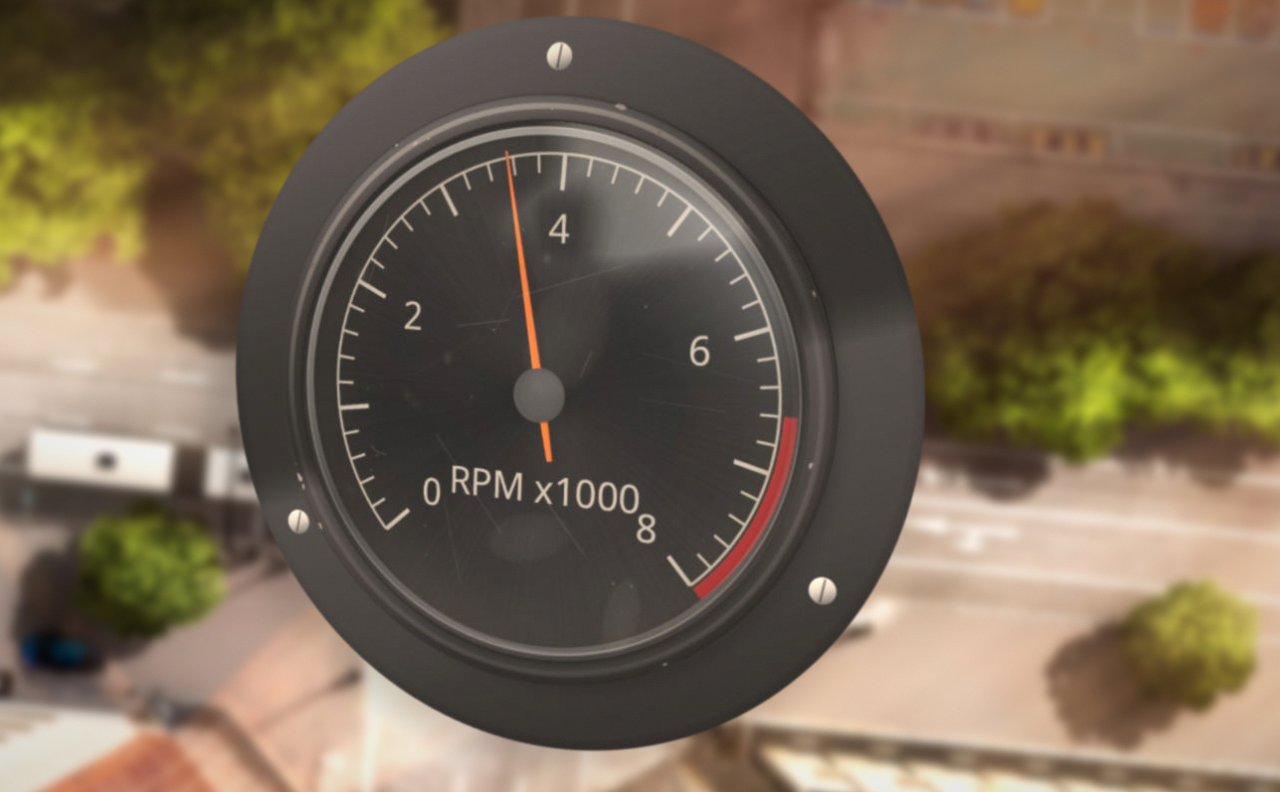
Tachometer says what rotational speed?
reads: 3600 rpm
